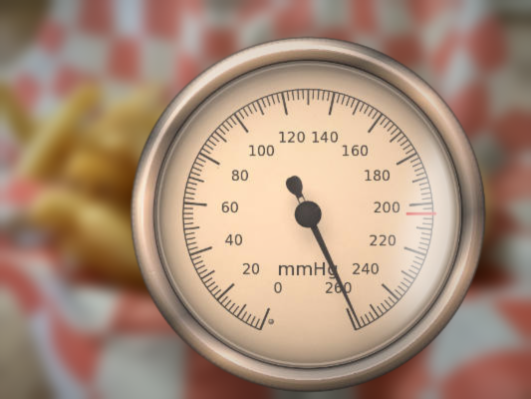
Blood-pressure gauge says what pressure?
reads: 258 mmHg
